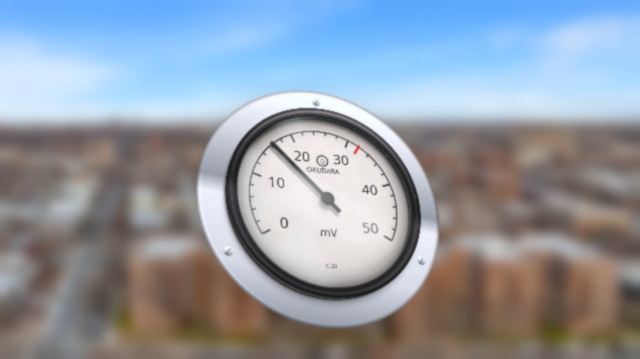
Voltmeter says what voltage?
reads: 16 mV
